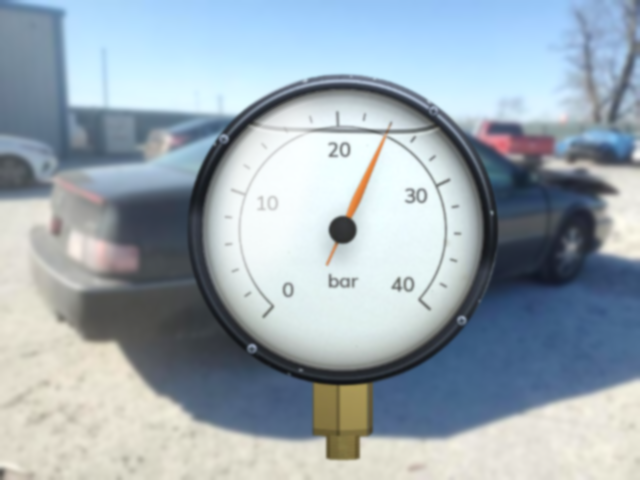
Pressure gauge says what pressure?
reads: 24 bar
